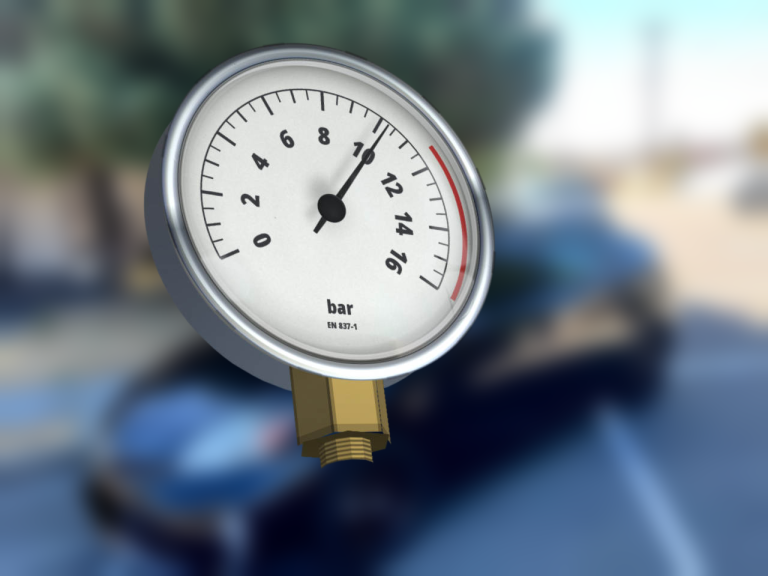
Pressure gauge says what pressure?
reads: 10.25 bar
